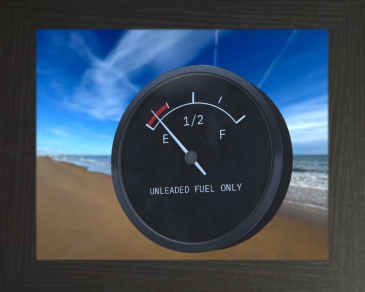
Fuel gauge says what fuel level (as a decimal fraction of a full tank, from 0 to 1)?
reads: 0.125
